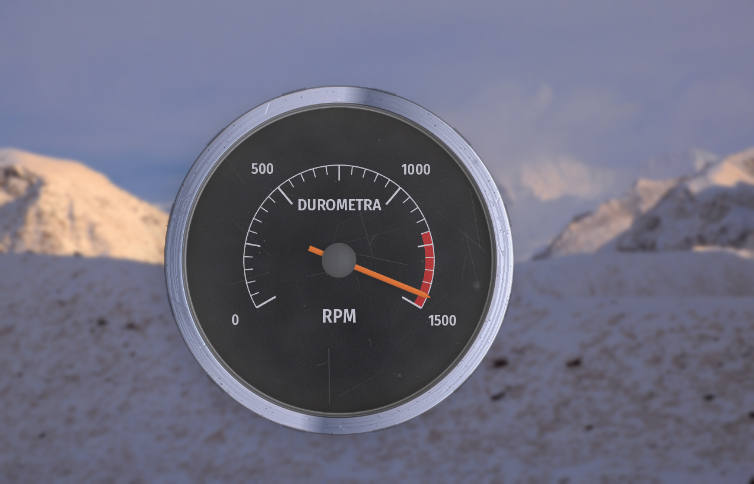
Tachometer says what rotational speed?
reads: 1450 rpm
